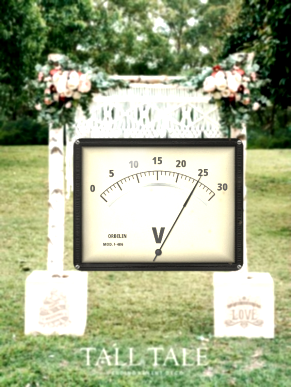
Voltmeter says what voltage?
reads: 25 V
